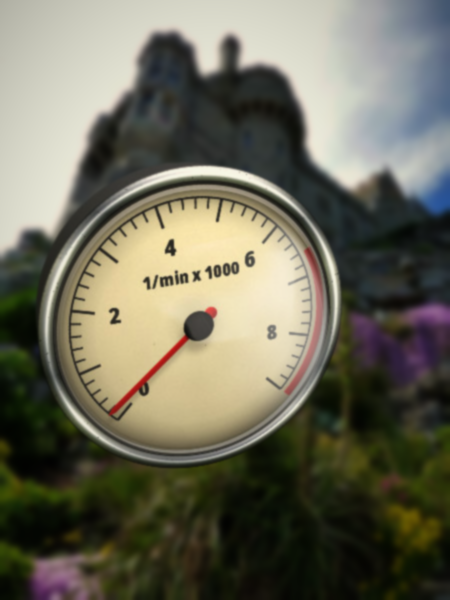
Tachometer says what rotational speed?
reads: 200 rpm
